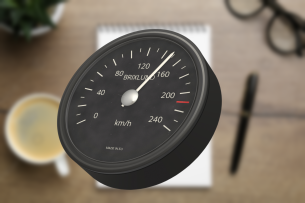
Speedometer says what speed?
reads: 150 km/h
